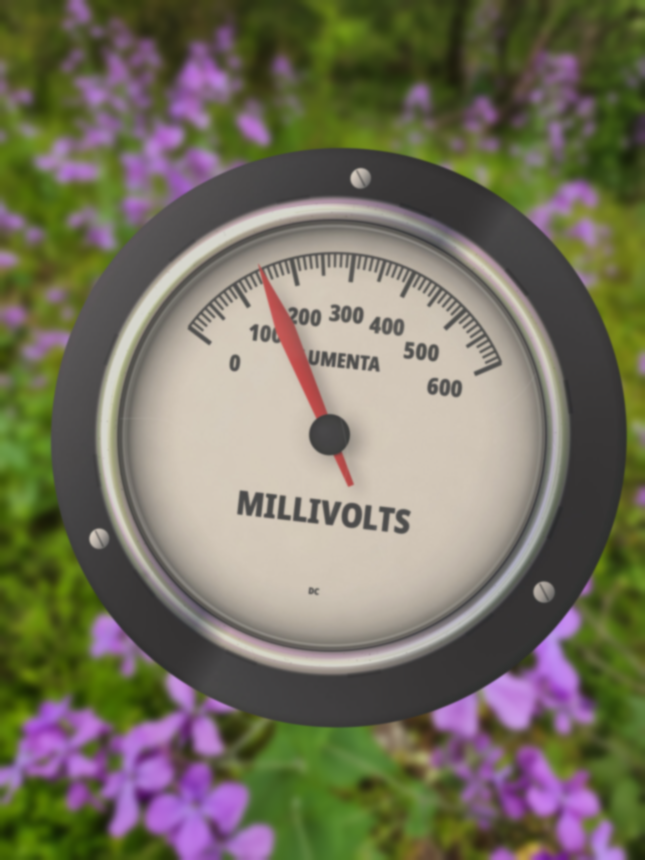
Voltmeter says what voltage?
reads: 150 mV
